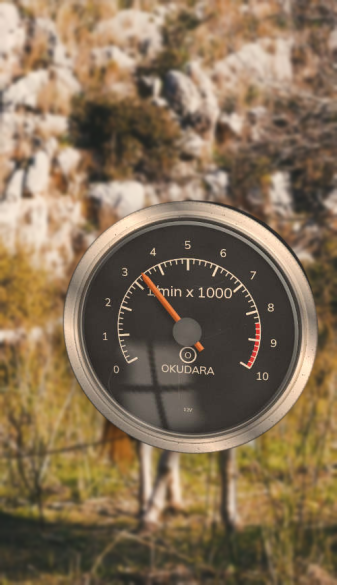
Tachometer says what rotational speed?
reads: 3400 rpm
